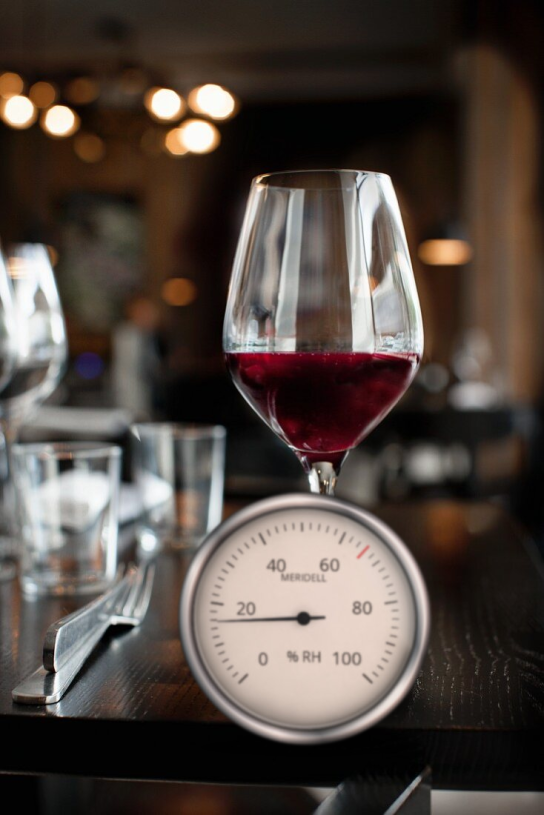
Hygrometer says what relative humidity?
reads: 16 %
